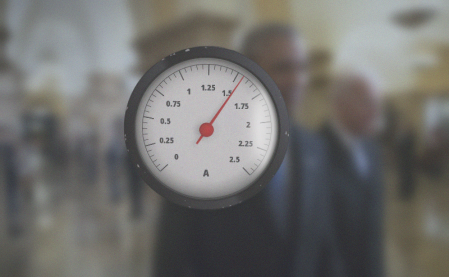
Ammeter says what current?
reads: 1.55 A
